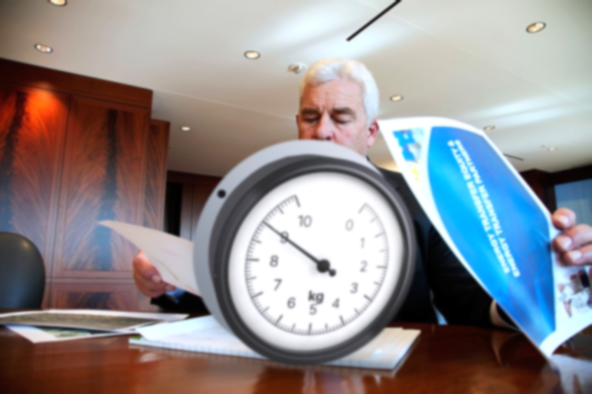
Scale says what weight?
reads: 9 kg
